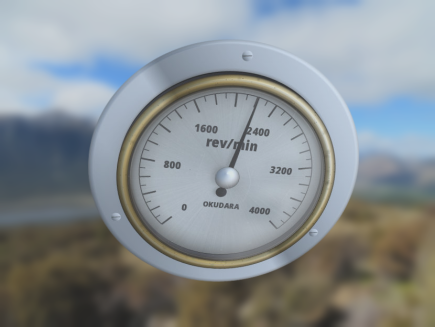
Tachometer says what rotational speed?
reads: 2200 rpm
